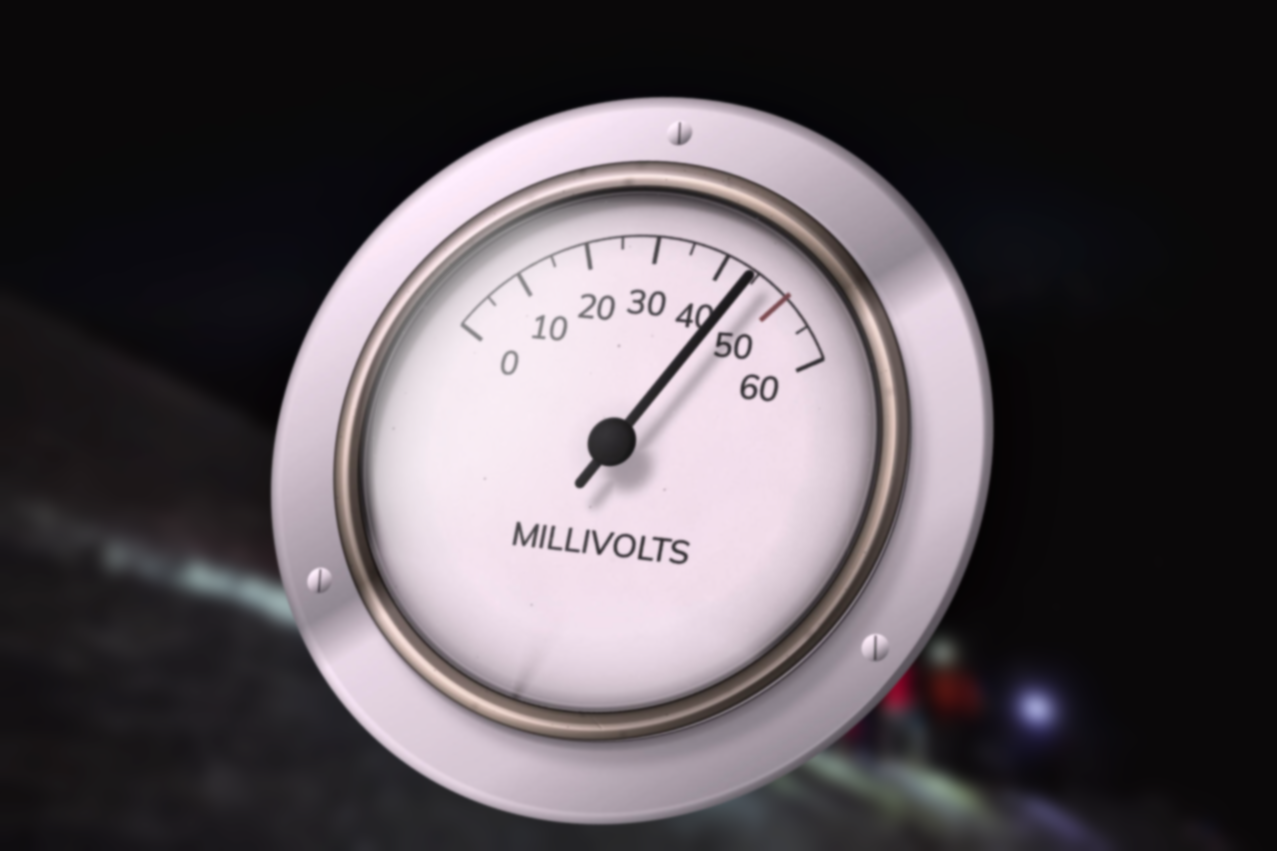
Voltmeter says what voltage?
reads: 45 mV
